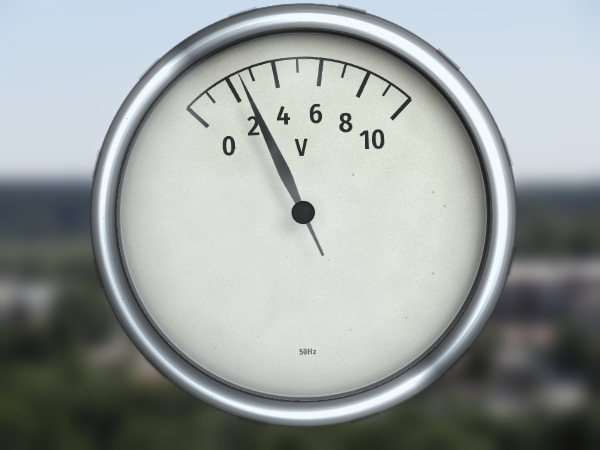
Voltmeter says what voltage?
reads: 2.5 V
